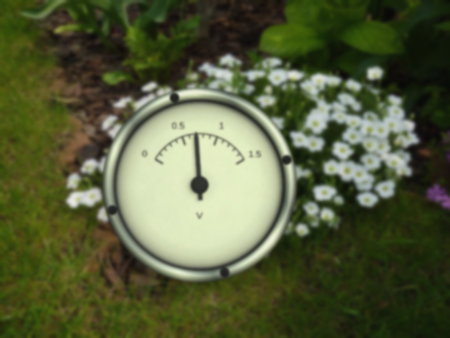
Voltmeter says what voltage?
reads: 0.7 V
